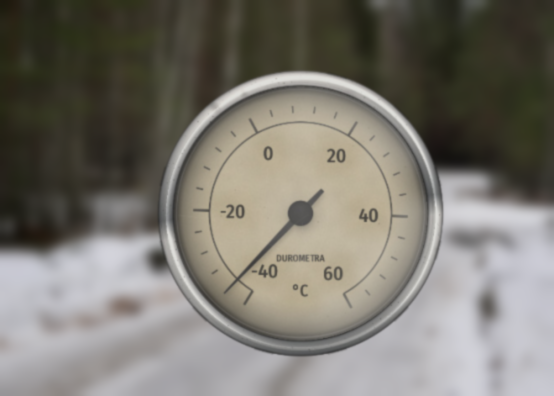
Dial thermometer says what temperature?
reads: -36 °C
